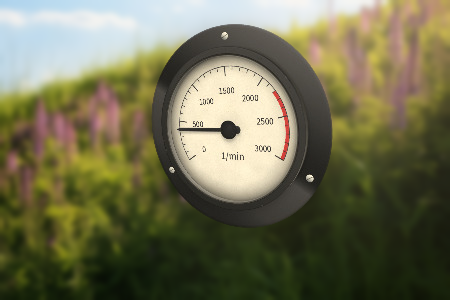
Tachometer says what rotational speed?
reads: 400 rpm
